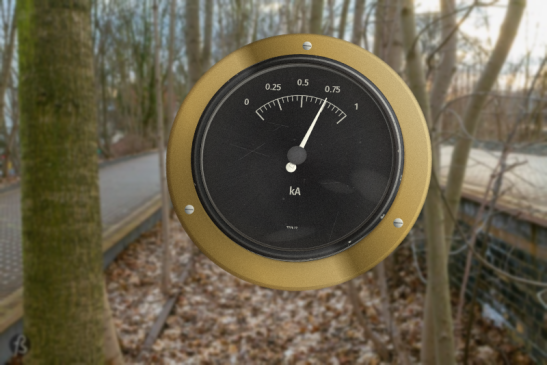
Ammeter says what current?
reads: 0.75 kA
